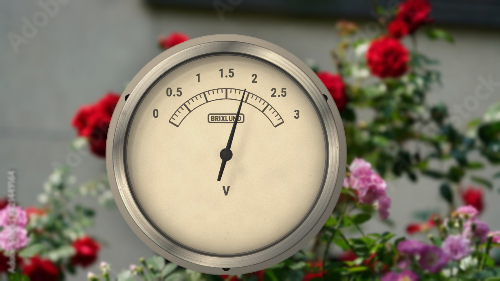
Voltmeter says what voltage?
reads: 1.9 V
